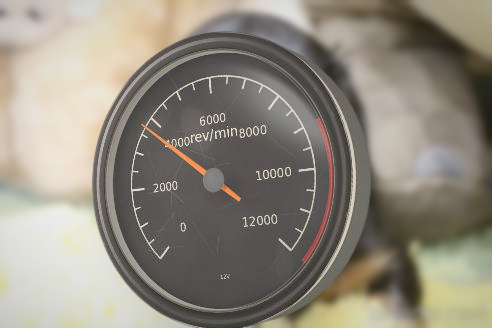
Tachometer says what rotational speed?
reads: 3750 rpm
